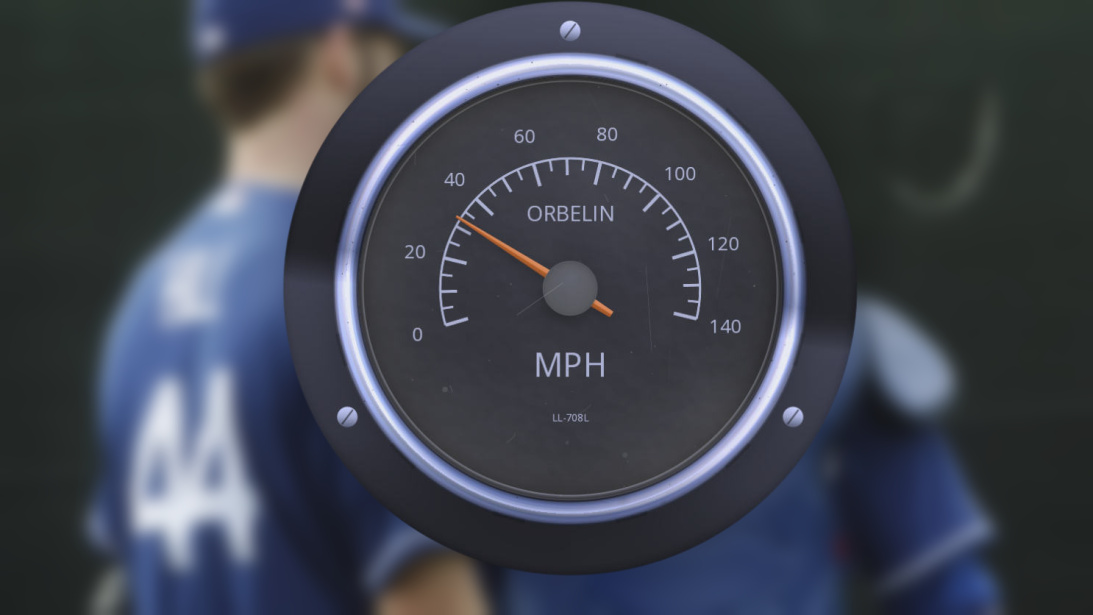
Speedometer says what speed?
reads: 32.5 mph
